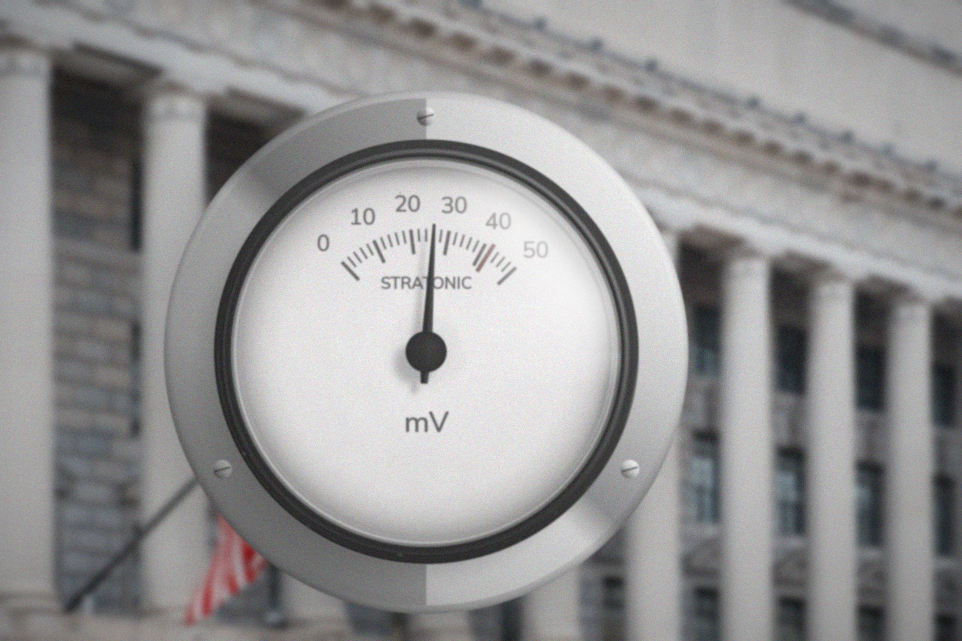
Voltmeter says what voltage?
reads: 26 mV
